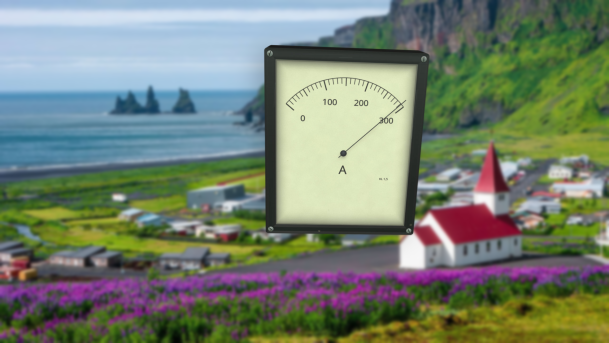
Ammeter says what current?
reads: 290 A
